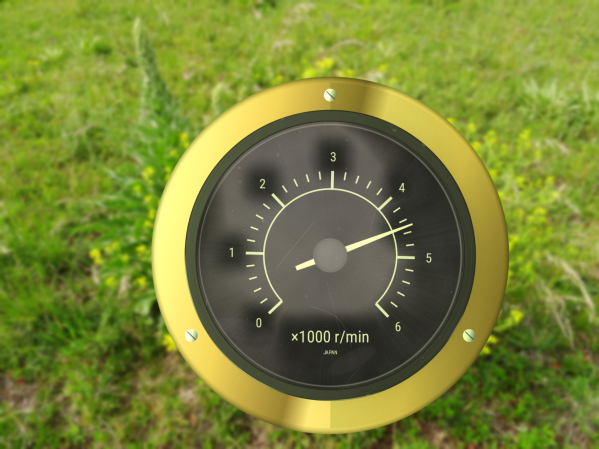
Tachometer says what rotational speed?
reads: 4500 rpm
